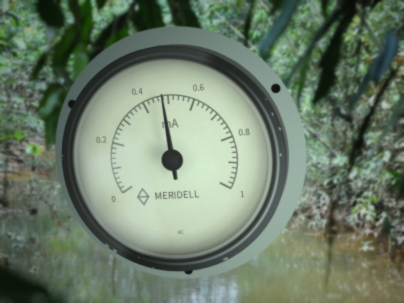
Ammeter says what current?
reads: 0.48 mA
